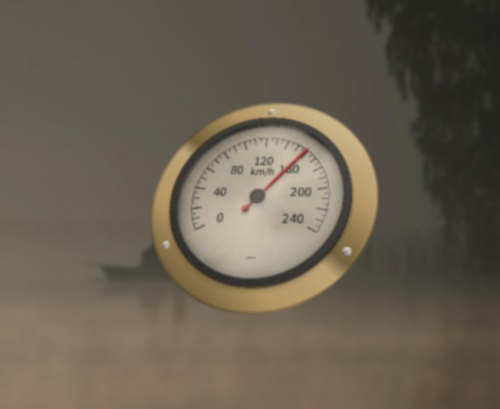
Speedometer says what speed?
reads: 160 km/h
